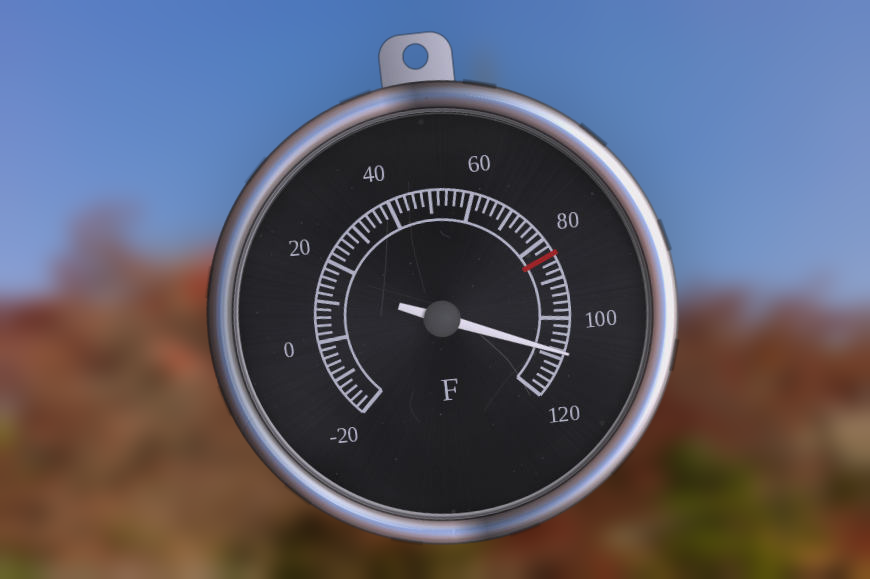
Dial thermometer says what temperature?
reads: 108 °F
